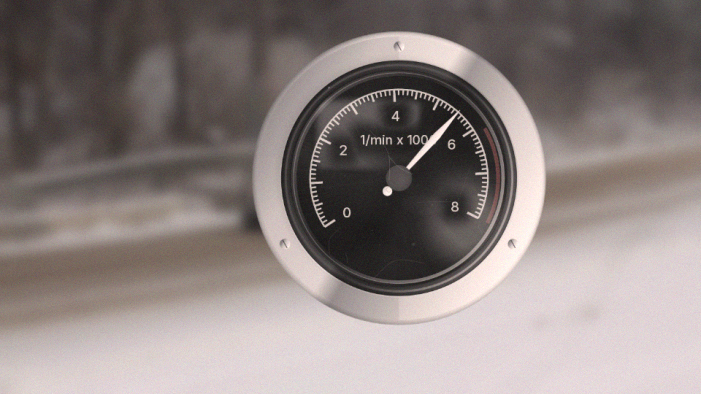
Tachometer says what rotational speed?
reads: 5500 rpm
